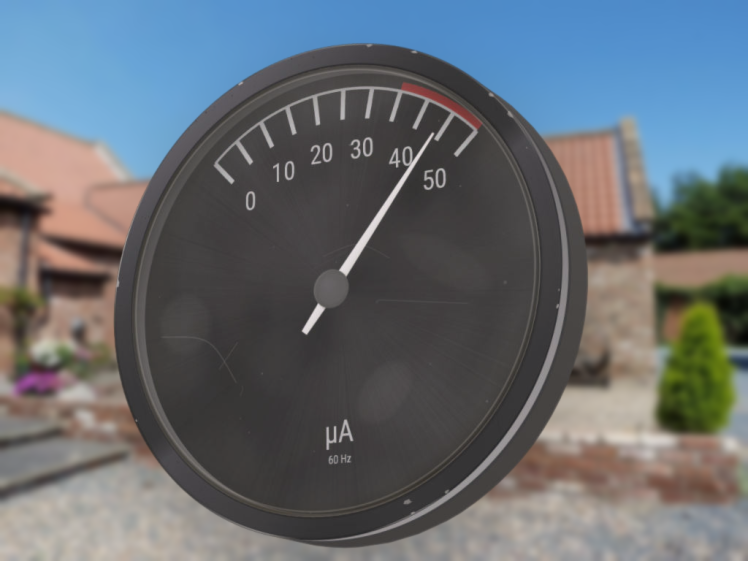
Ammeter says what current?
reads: 45 µA
